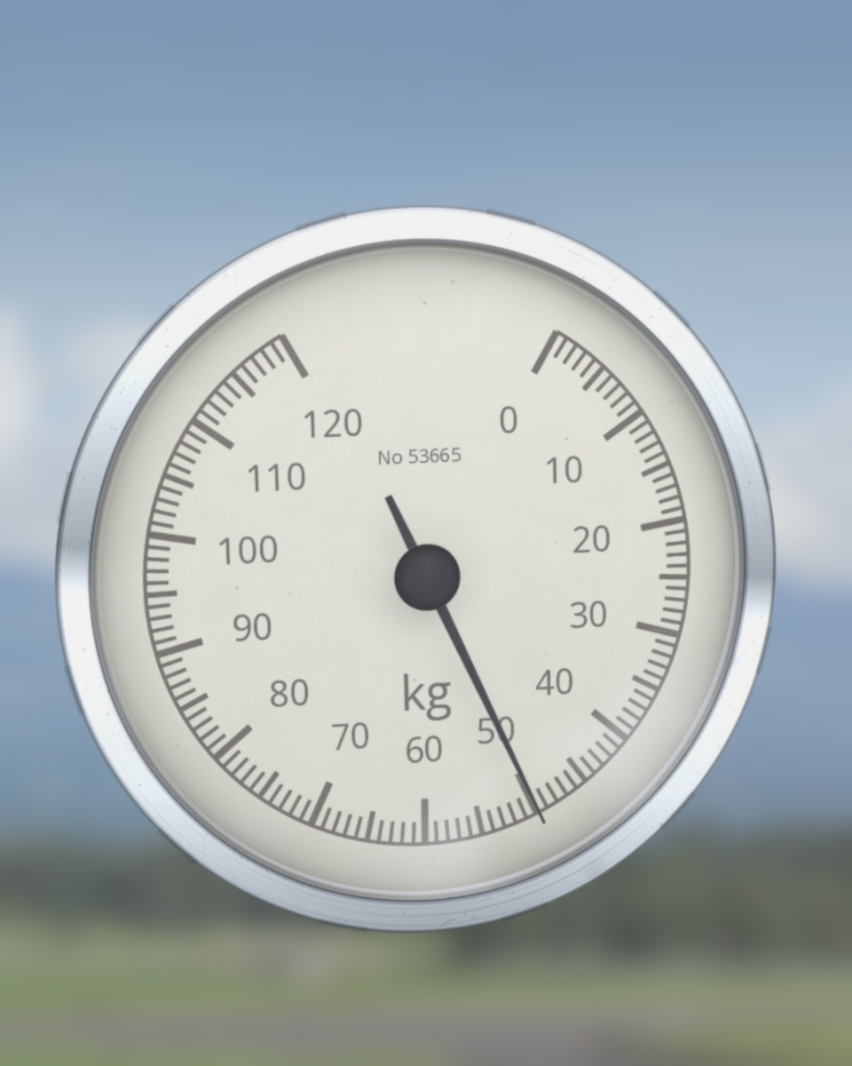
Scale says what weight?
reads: 50 kg
